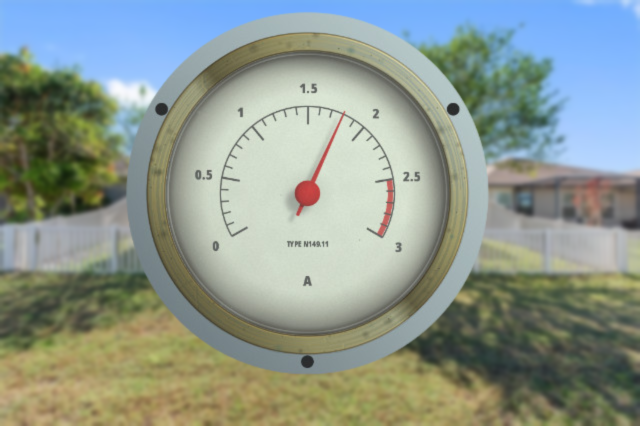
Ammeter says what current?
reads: 1.8 A
